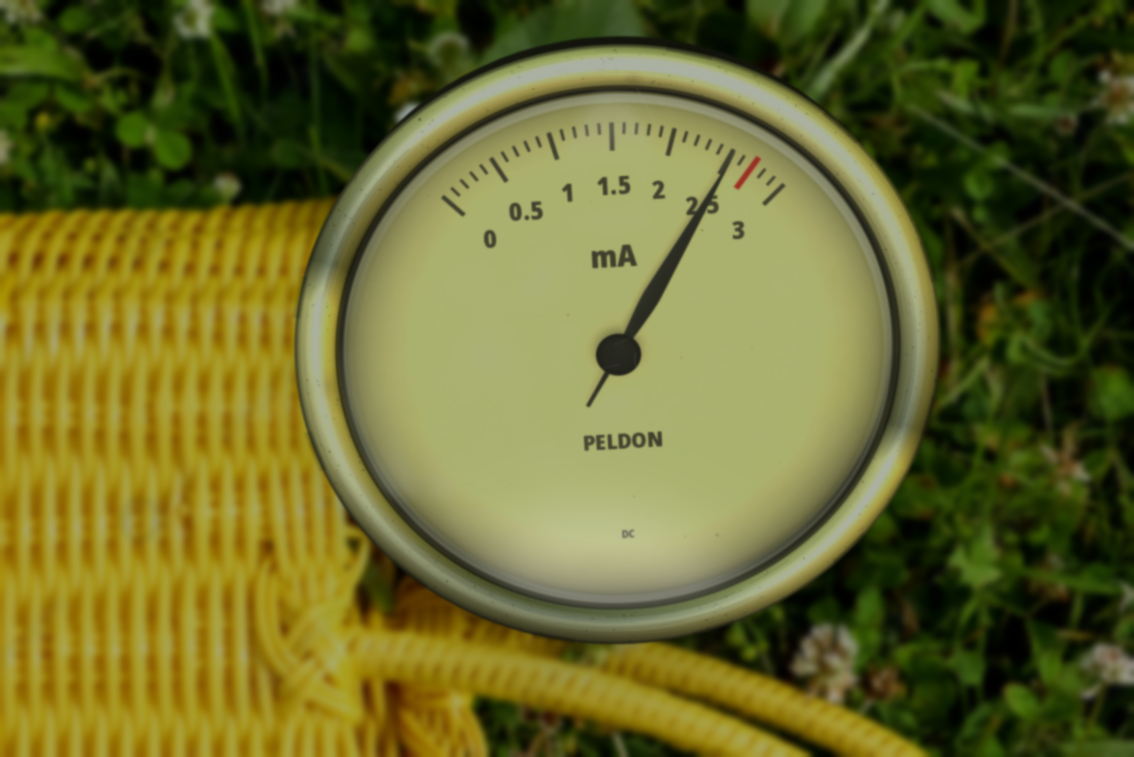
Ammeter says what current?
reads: 2.5 mA
